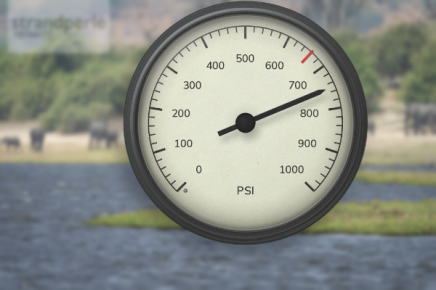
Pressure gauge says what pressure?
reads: 750 psi
